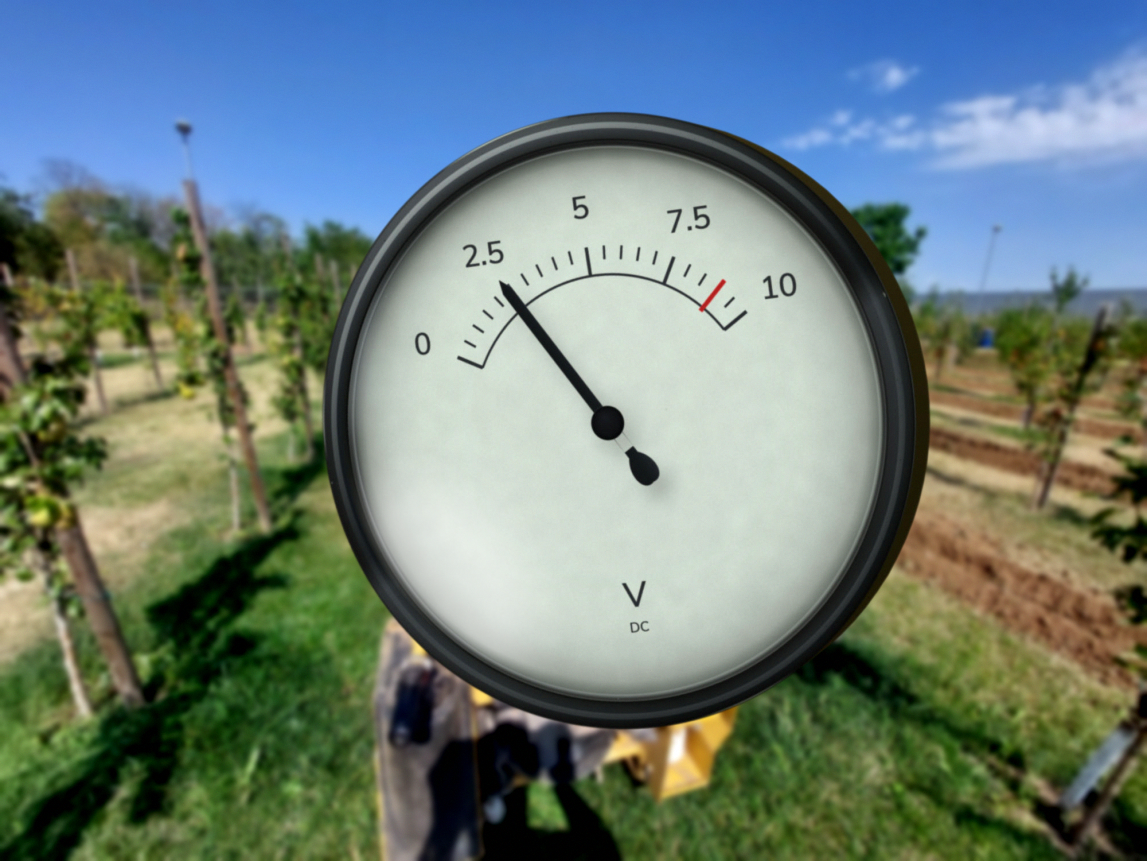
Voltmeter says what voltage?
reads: 2.5 V
